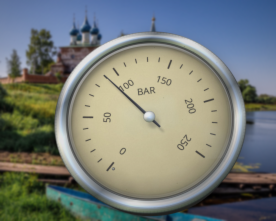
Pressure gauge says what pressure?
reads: 90 bar
